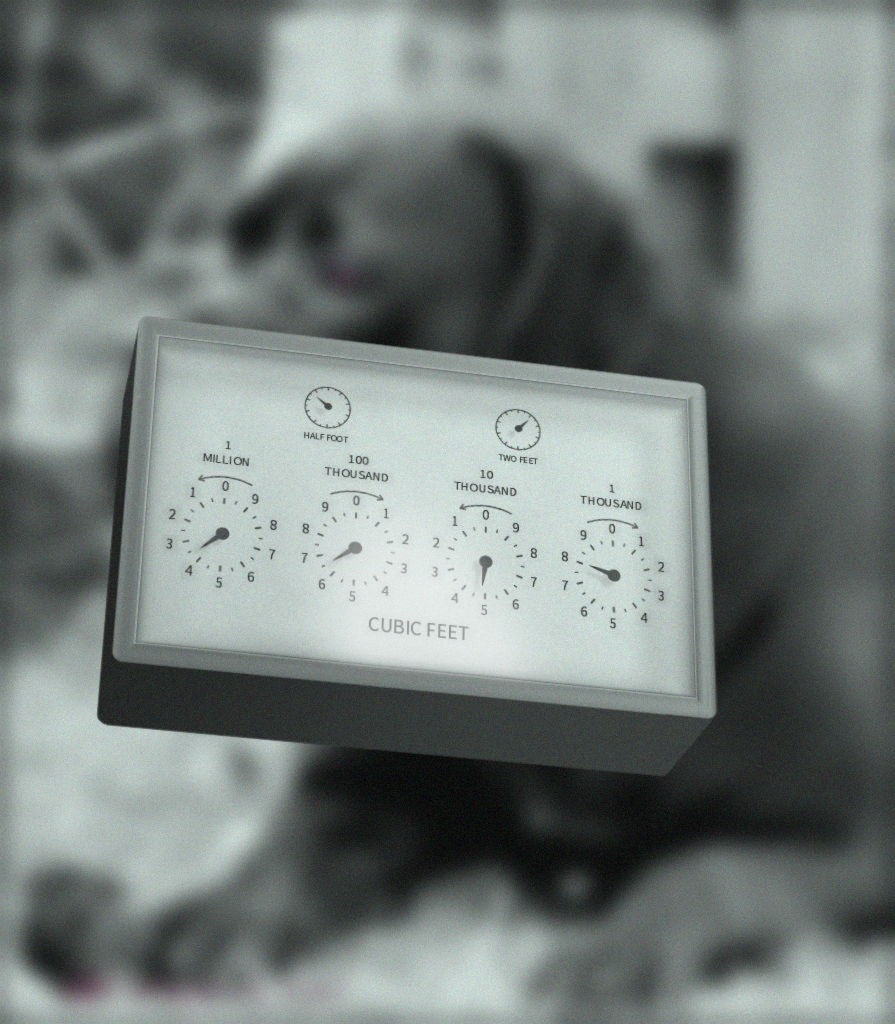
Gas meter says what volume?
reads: 364800 ft³
